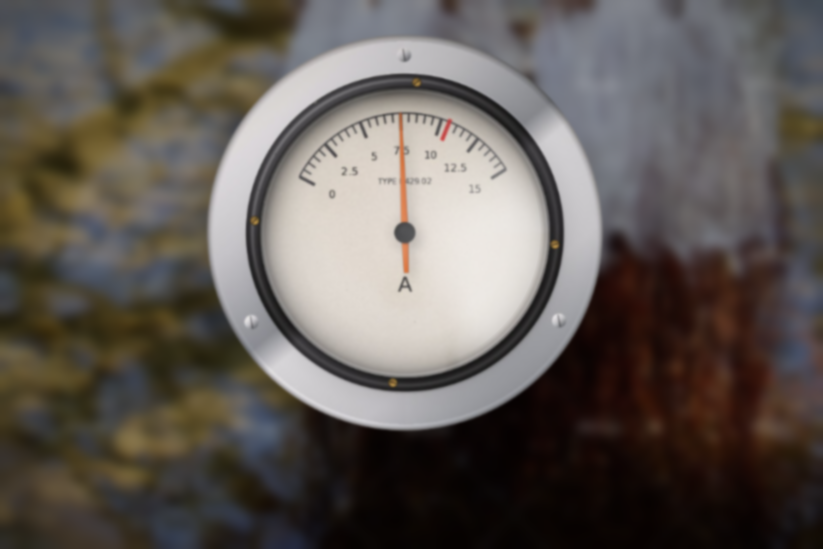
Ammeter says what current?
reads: 7.5 A
